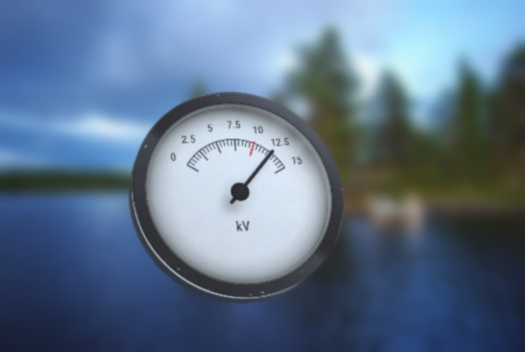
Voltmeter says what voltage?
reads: 12.5 kV
